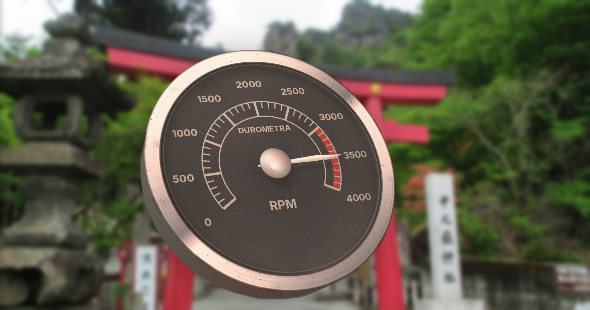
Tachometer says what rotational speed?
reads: 3500 rpm
